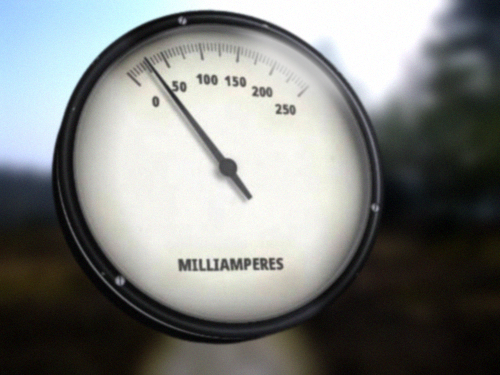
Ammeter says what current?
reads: 25 mA
